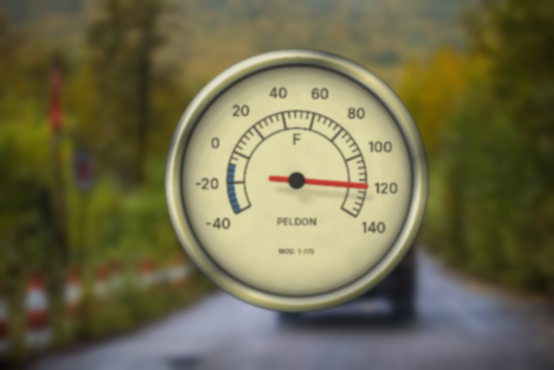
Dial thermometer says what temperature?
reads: 120 °F
